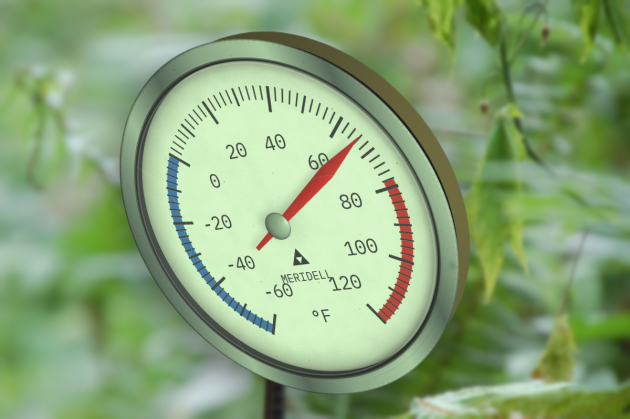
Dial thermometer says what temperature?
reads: 66 °F
